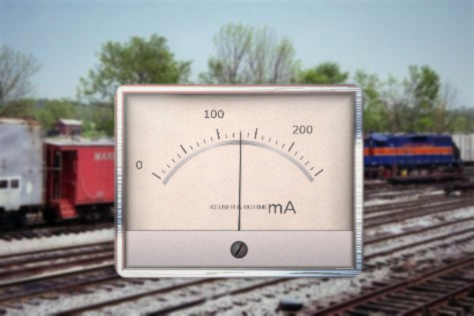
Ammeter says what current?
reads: 130 mA
